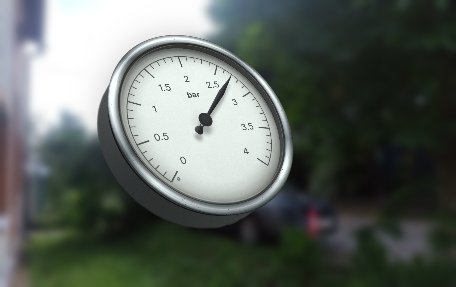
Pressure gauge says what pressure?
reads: 2.7 bar
